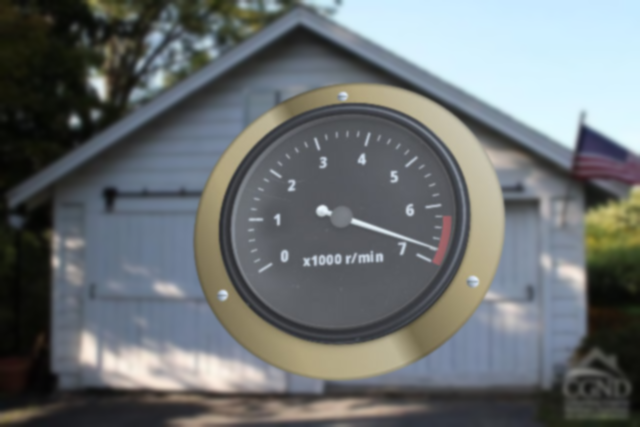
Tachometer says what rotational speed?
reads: 6800 rpm
